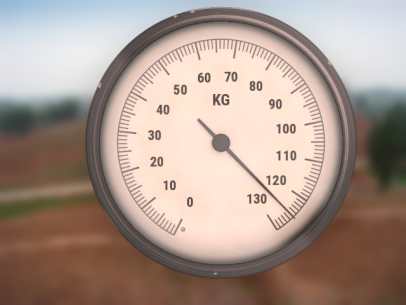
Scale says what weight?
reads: 125 kg
